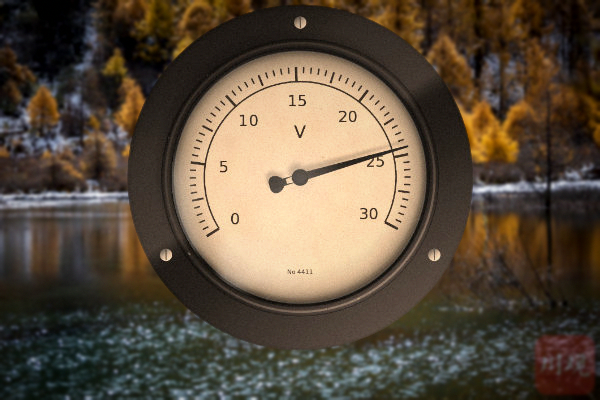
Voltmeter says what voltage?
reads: 24.5 V
